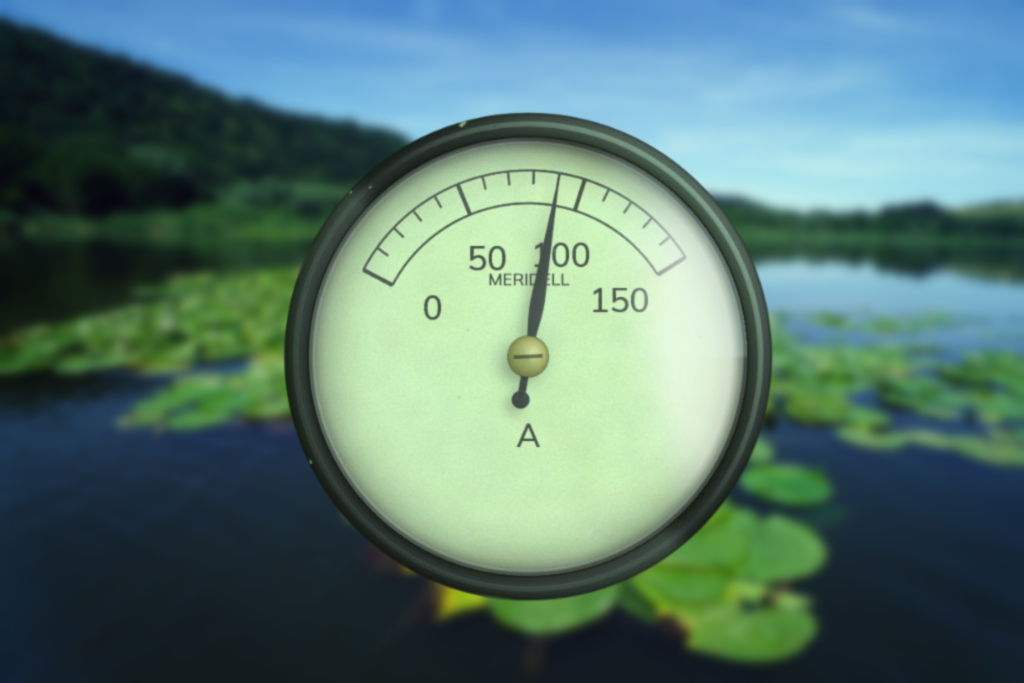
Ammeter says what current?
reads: 90 A
